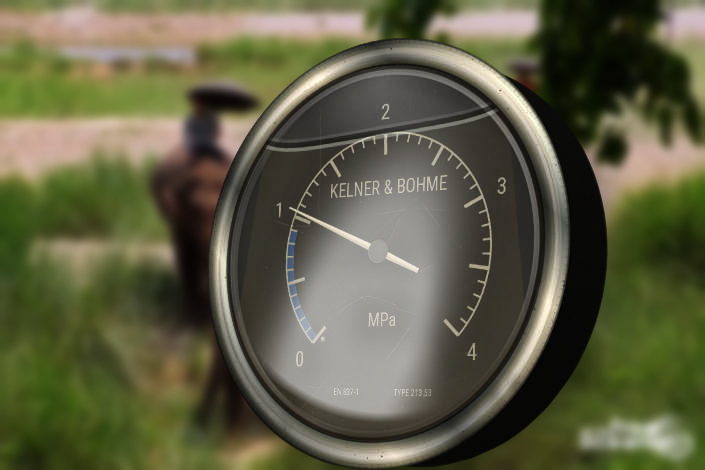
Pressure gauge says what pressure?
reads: 1.05 MPa
